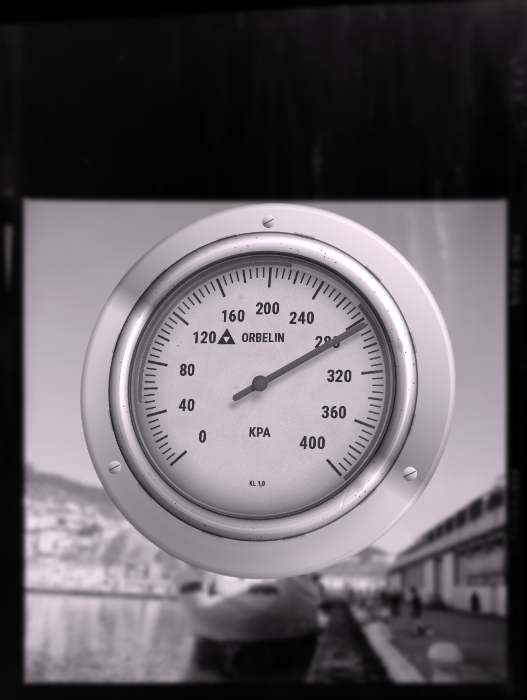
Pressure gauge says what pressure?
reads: 285 kPa
